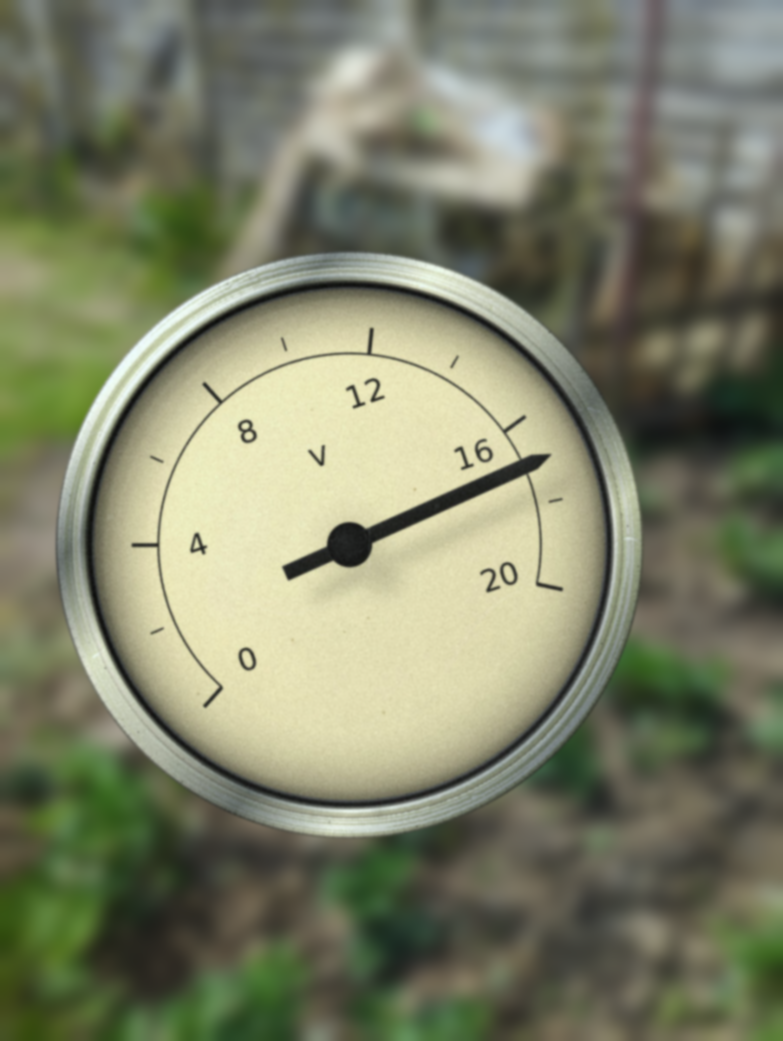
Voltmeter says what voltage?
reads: 17 V
